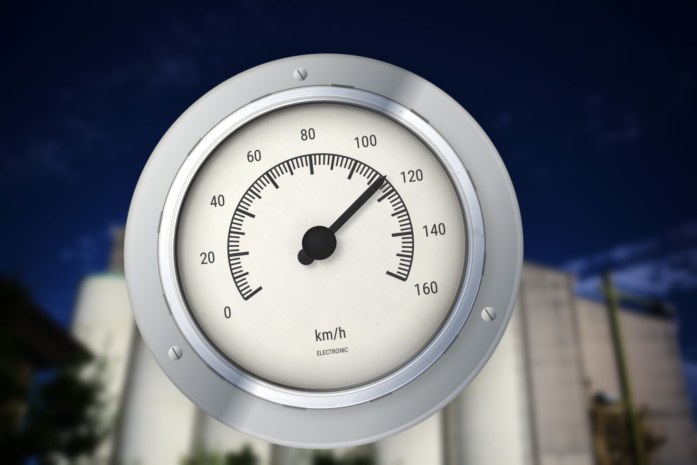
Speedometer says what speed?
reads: 114 km/h
